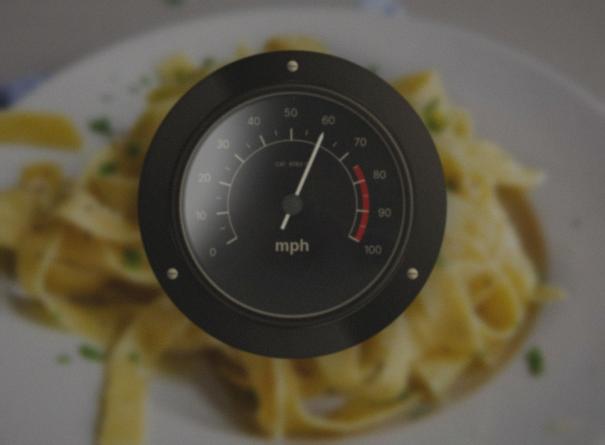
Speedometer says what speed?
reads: 60 mph
